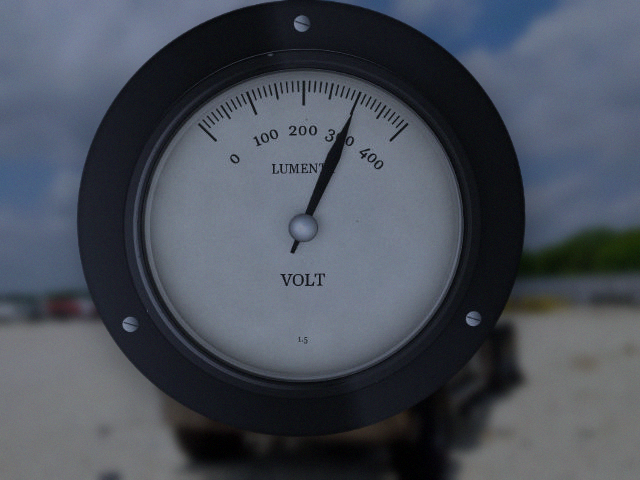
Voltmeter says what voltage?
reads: 300 V
